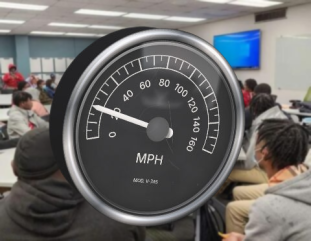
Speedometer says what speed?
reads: 20 mph
